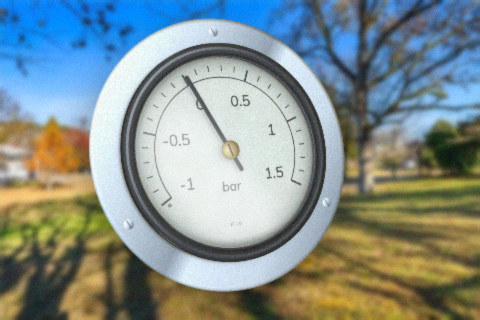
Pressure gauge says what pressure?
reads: 0 bar
